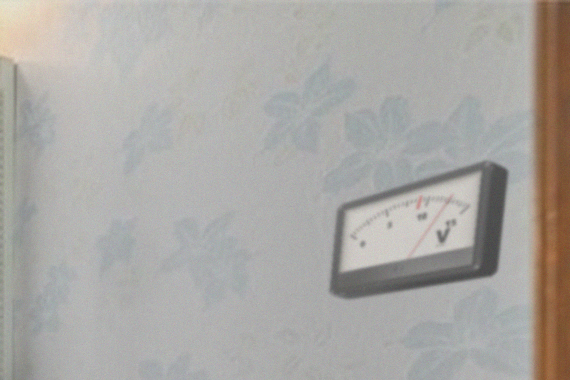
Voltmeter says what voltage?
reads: 12.5 V
